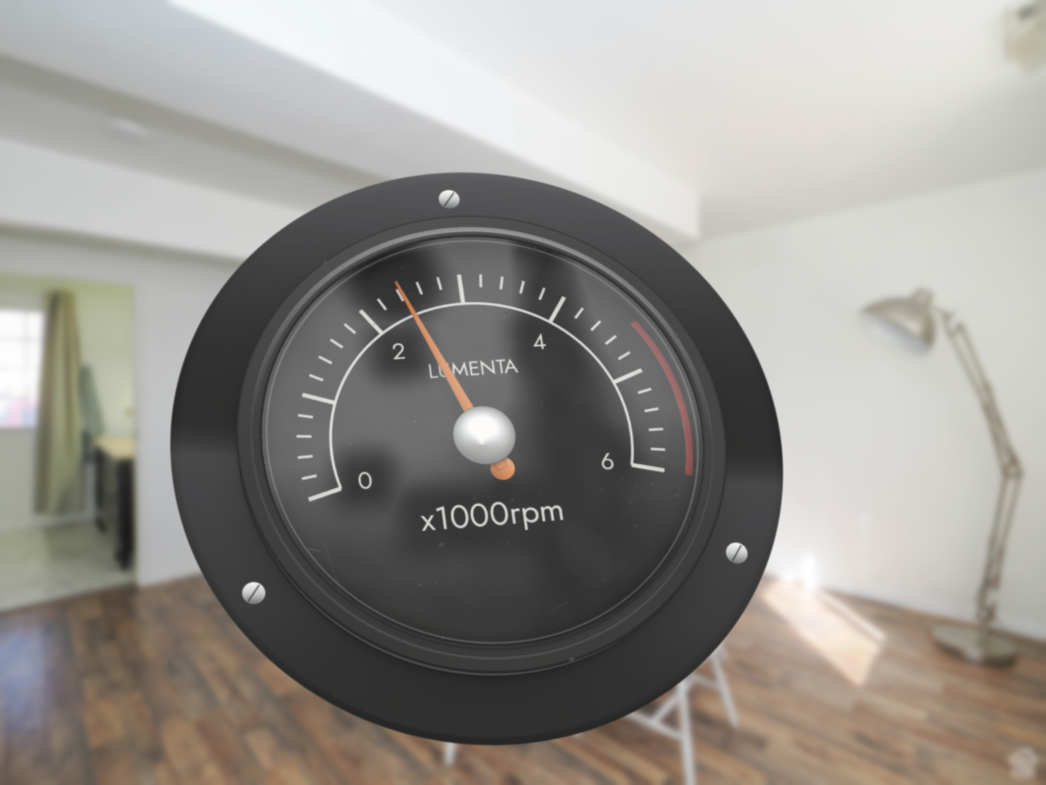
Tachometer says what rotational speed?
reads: 2400 rpm
